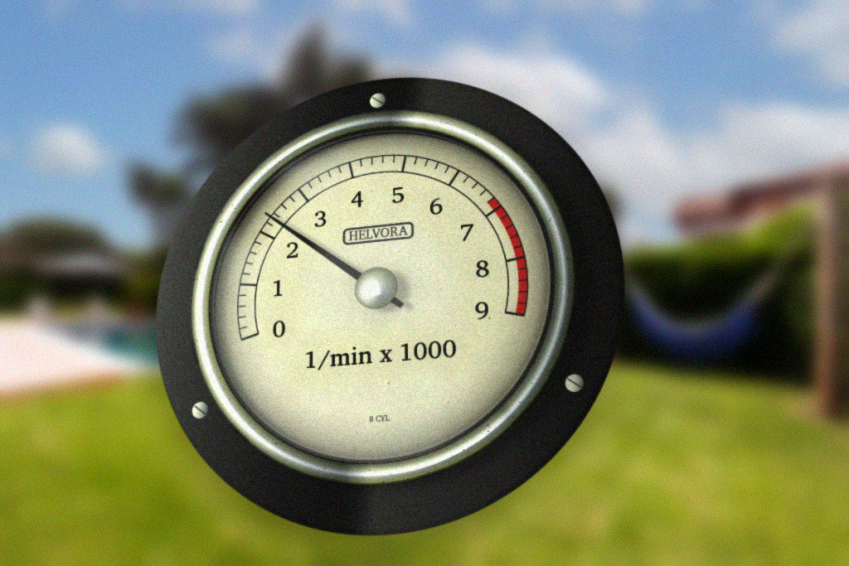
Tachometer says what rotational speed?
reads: 2300 rpm
